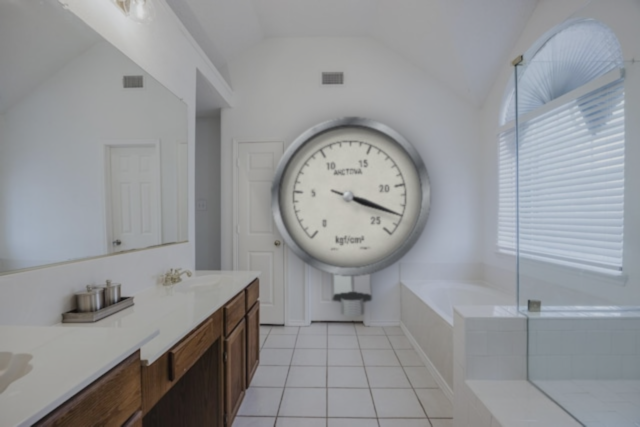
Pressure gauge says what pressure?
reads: 23 kg/cm²
